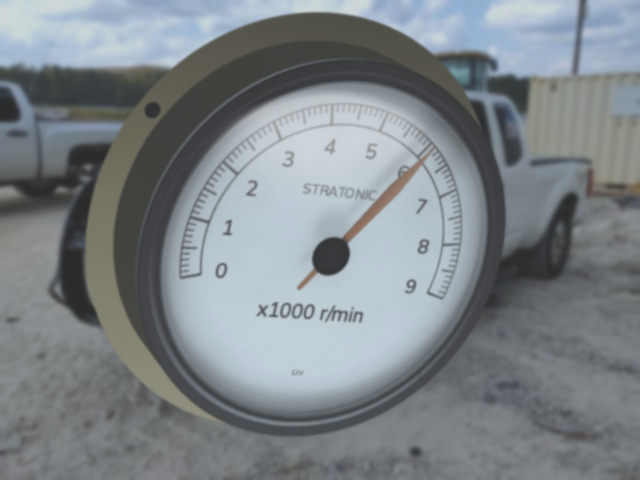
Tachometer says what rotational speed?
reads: 6000 rpm
